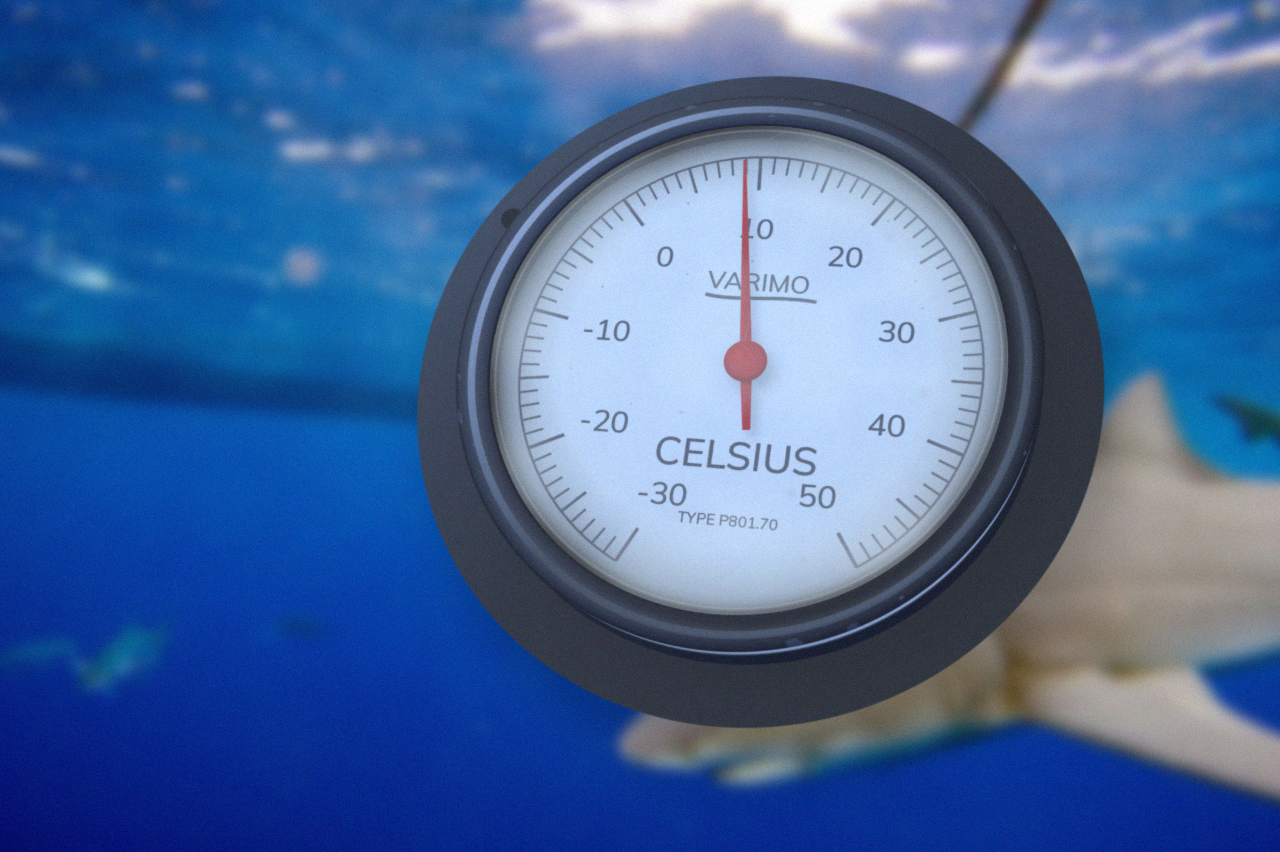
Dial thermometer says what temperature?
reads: 9 °C
